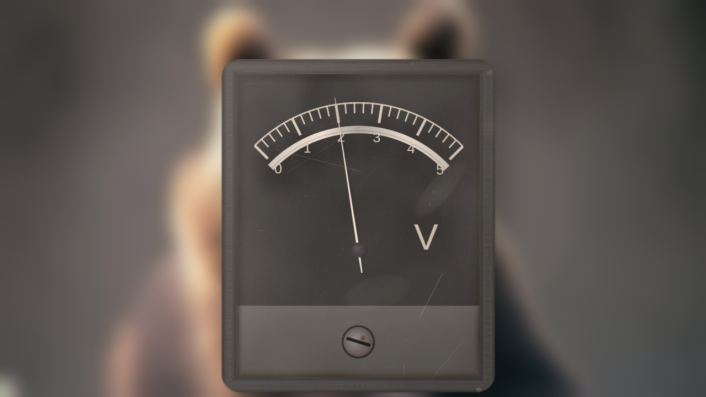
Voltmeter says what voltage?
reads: 2 V
